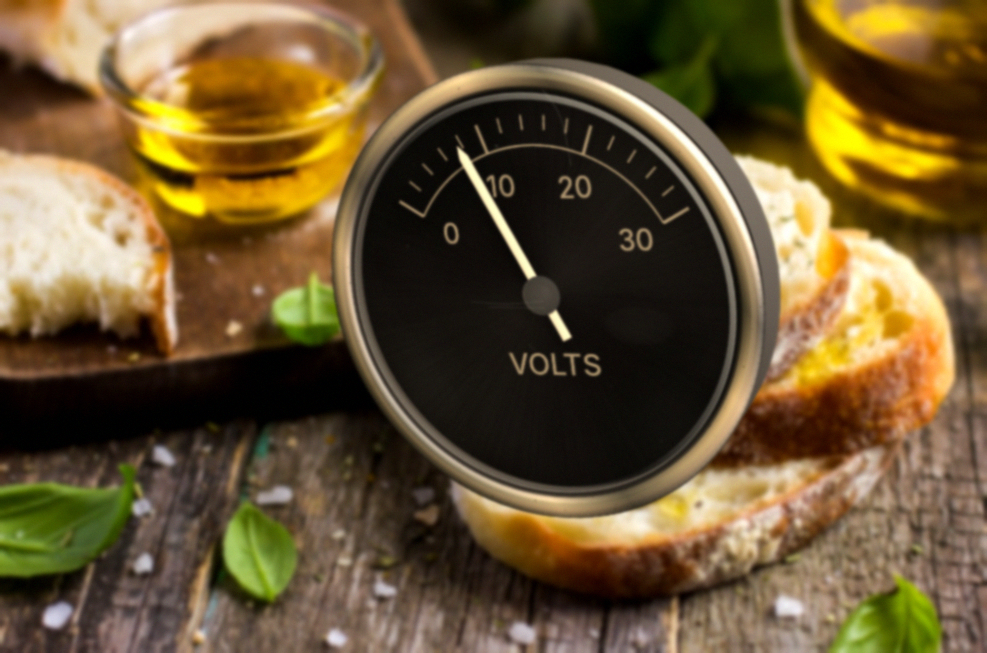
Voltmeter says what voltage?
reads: 8 V
